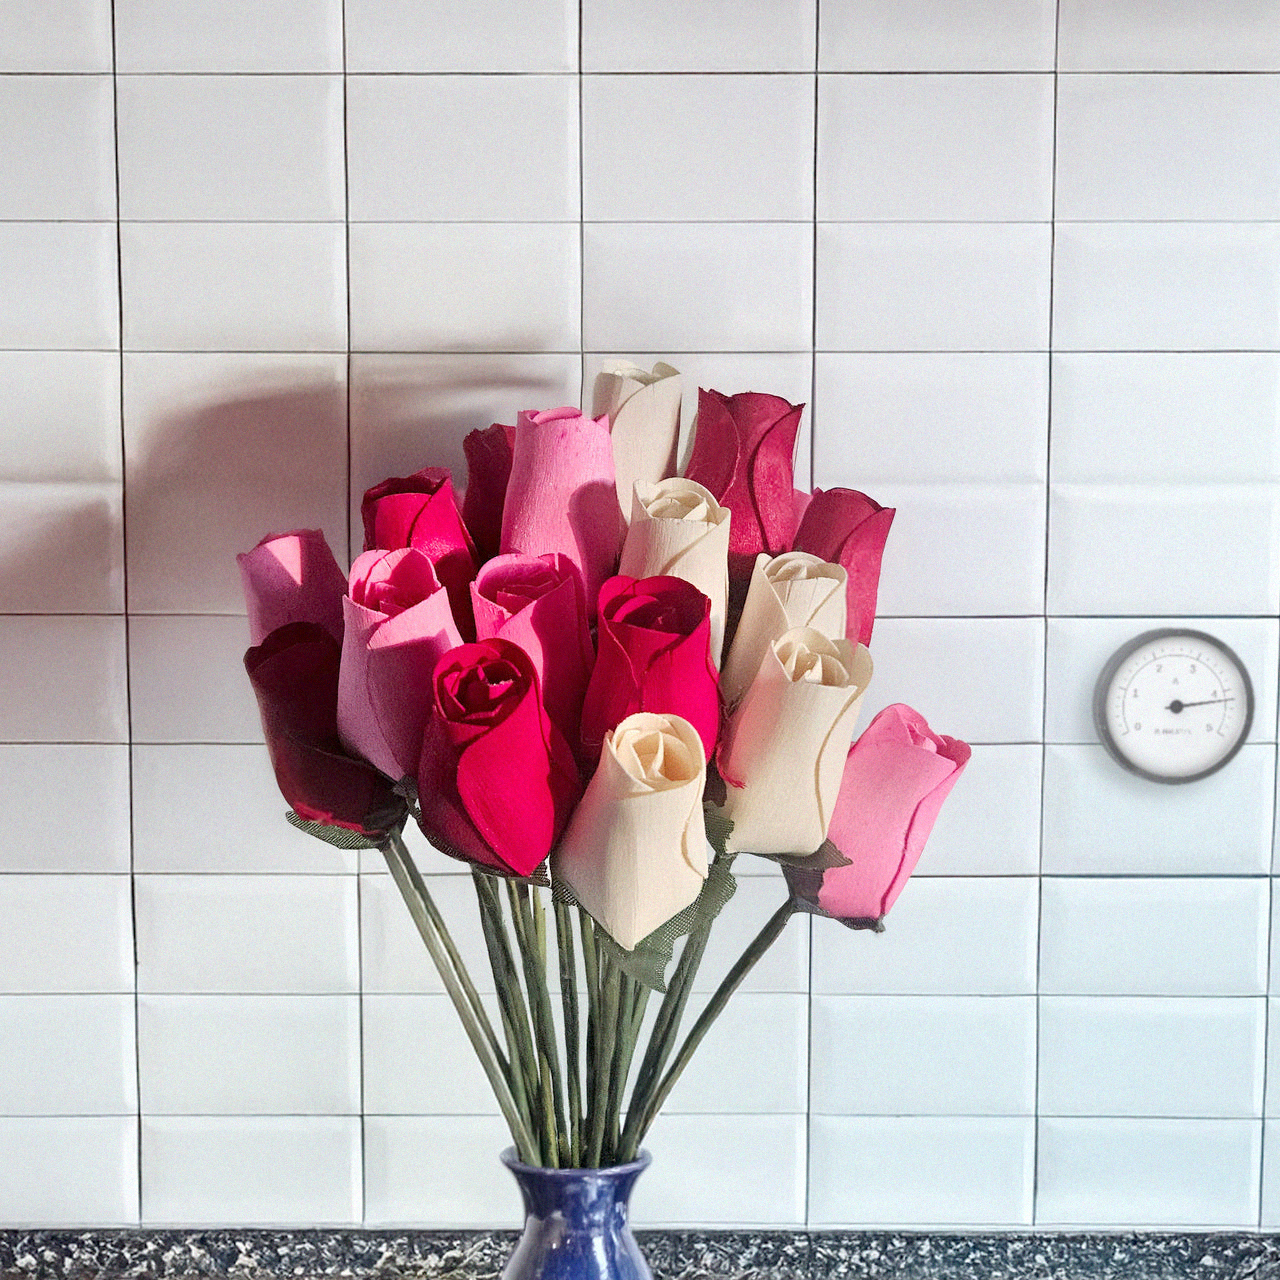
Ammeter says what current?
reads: 4.2 A
